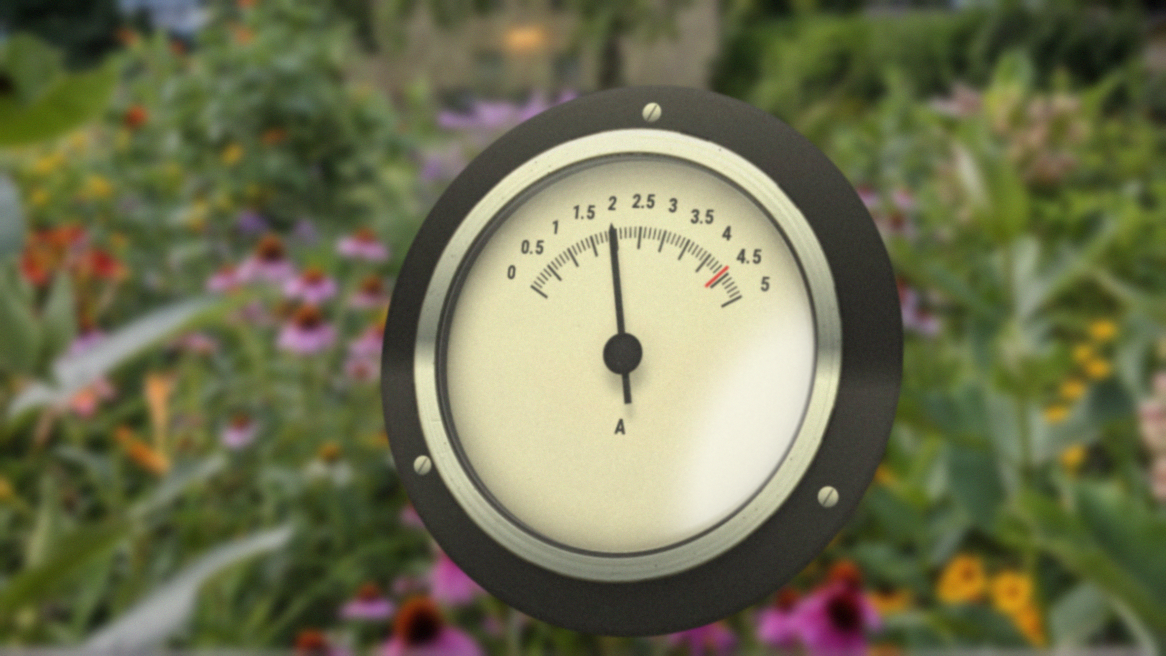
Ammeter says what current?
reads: 2 A
